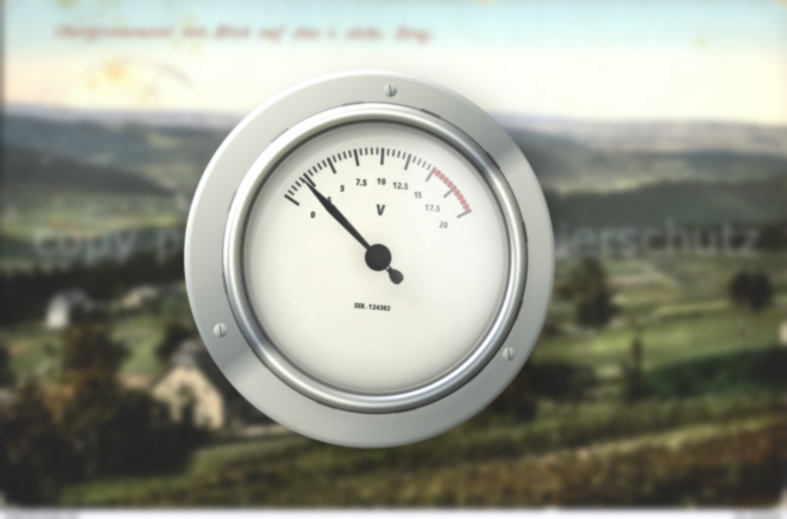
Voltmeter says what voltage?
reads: 2 V
